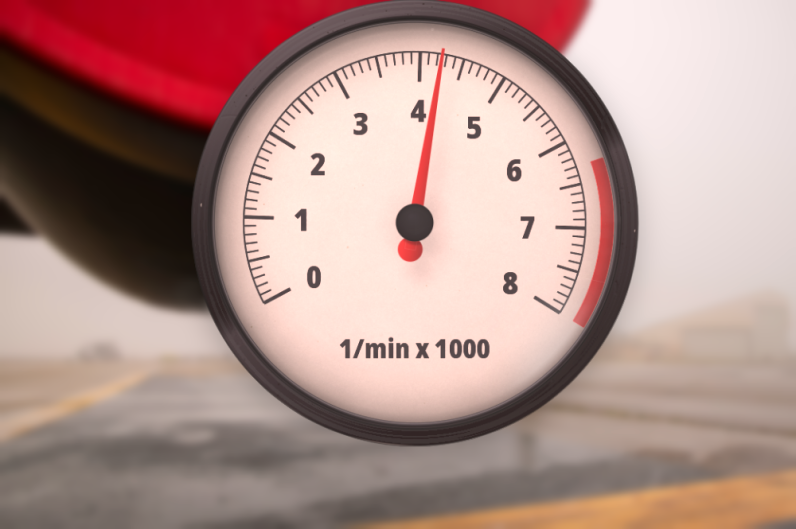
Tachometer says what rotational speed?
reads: 4250 rpm
